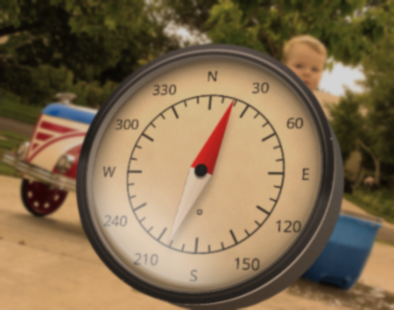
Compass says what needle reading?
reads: 20 °
